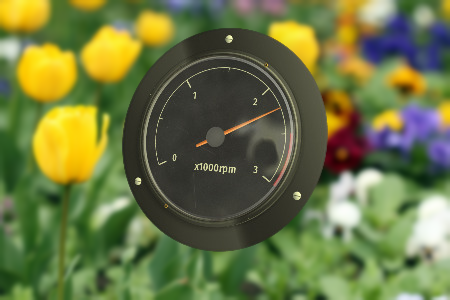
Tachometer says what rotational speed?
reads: 2250 rpm
